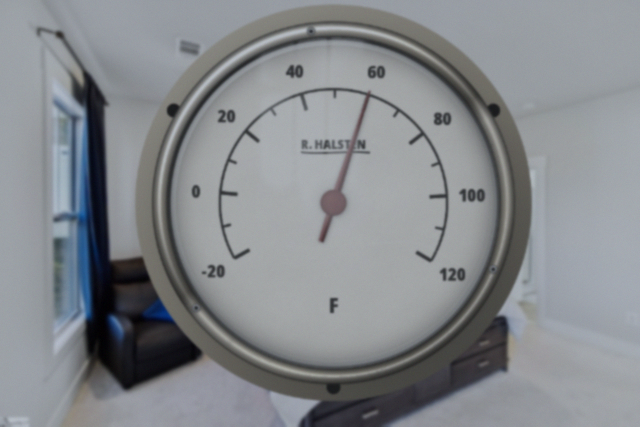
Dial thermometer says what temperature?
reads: 60 °F
